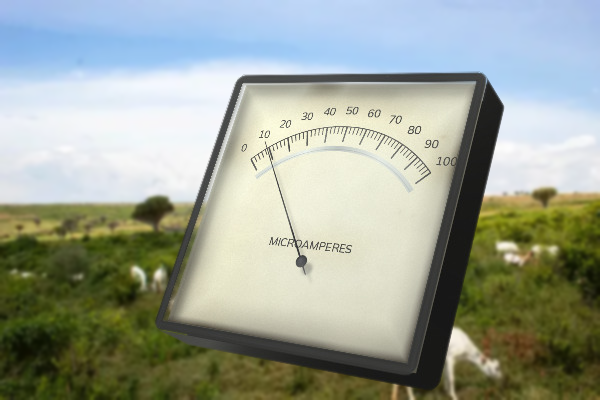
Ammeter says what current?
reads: 10 µA
